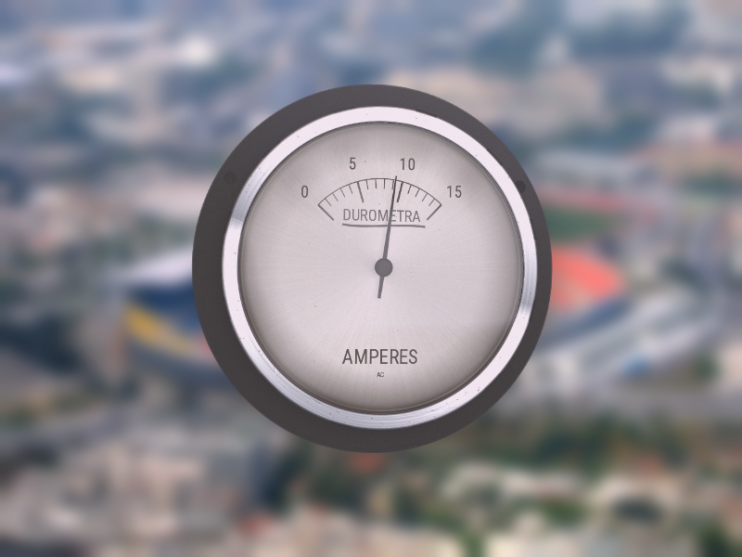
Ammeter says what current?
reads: 9 A
